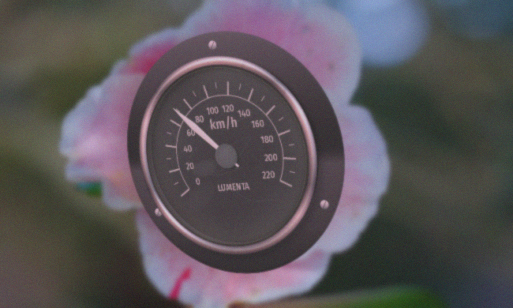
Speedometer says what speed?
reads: 70 km/h
